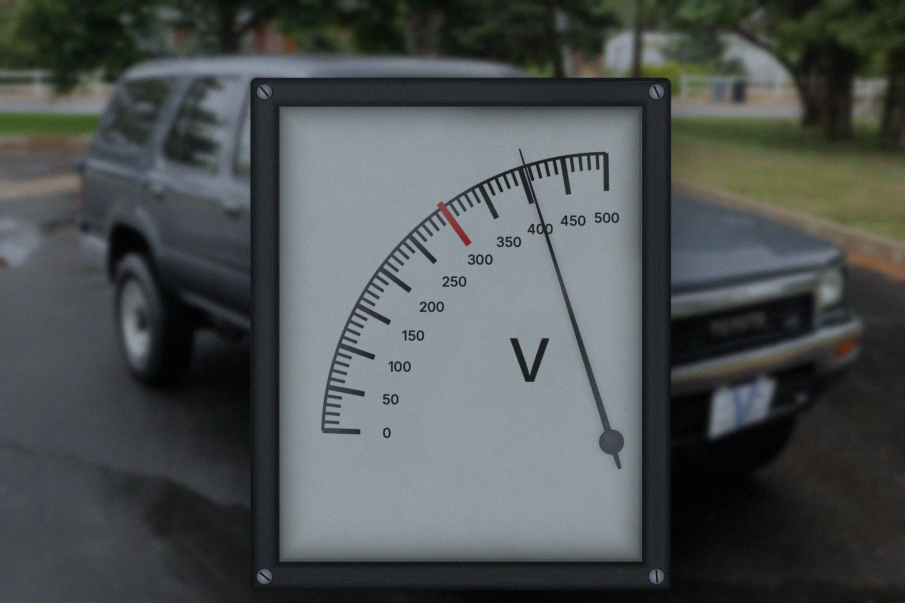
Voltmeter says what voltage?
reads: 405 V
